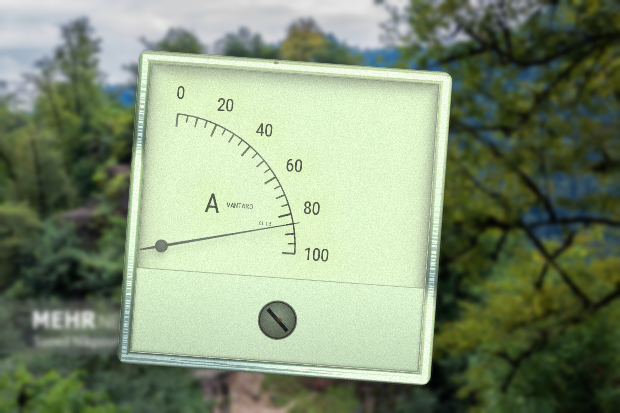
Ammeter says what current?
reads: 85 A
